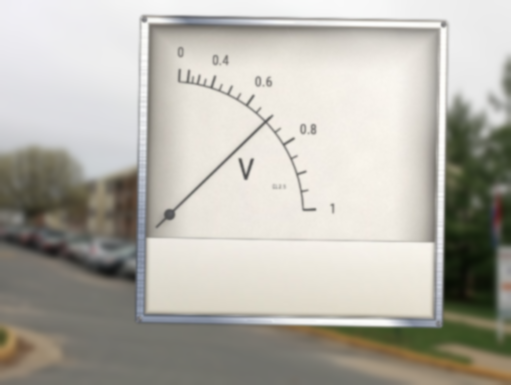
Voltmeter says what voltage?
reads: 0.7 V
